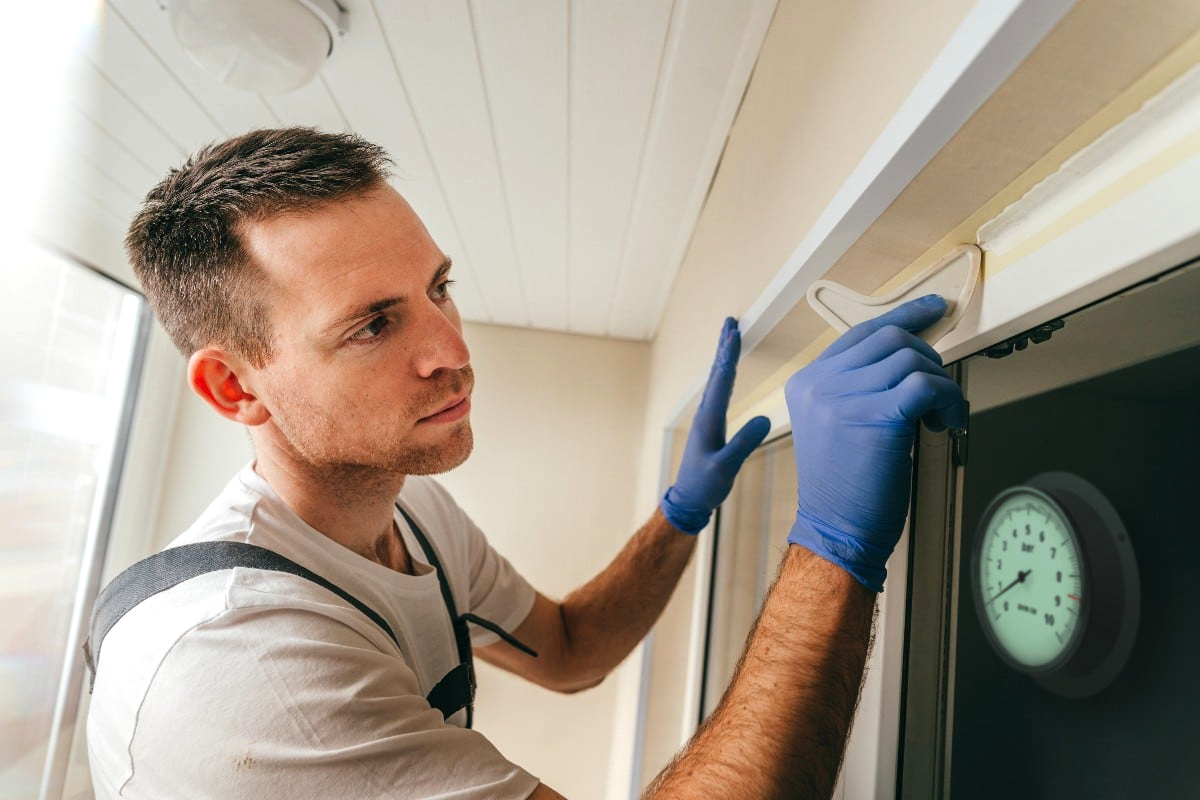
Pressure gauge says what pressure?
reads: 0.5 bar
